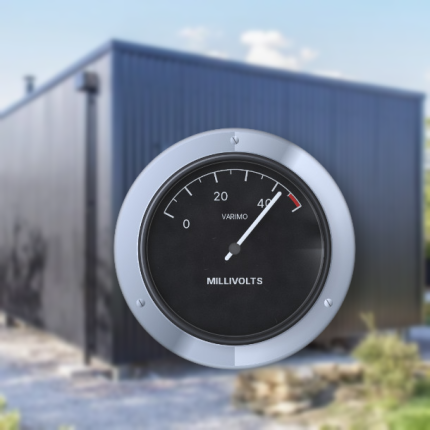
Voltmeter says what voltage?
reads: 42.5 mV
